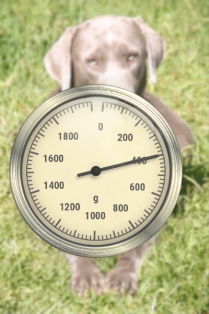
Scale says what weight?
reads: 400 g
